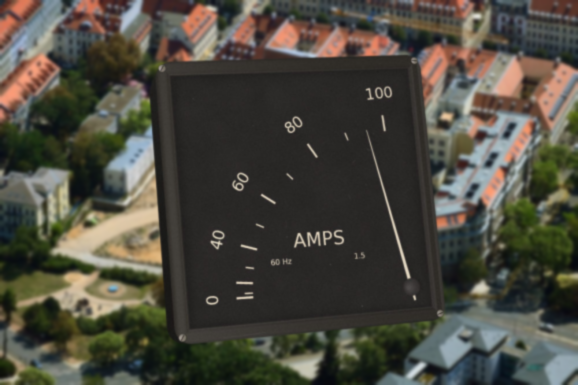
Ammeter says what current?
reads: 95 A
